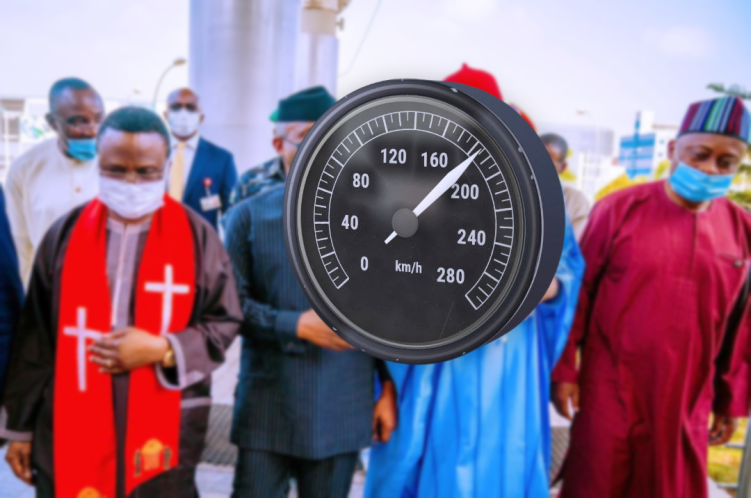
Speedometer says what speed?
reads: 185 km/h
